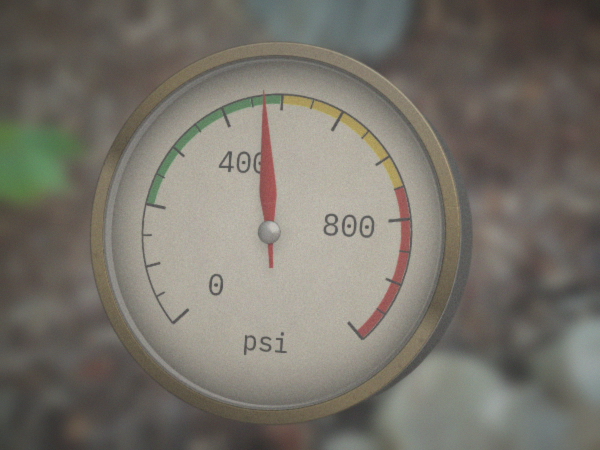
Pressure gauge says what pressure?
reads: 475 psi
